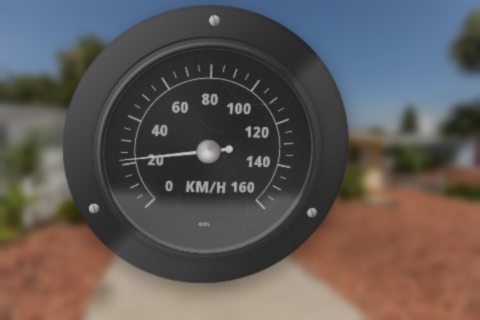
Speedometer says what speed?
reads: 22.5 km/h
